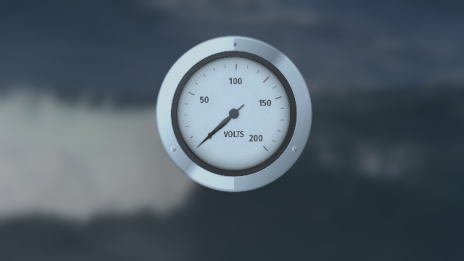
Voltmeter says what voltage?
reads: 0 V
